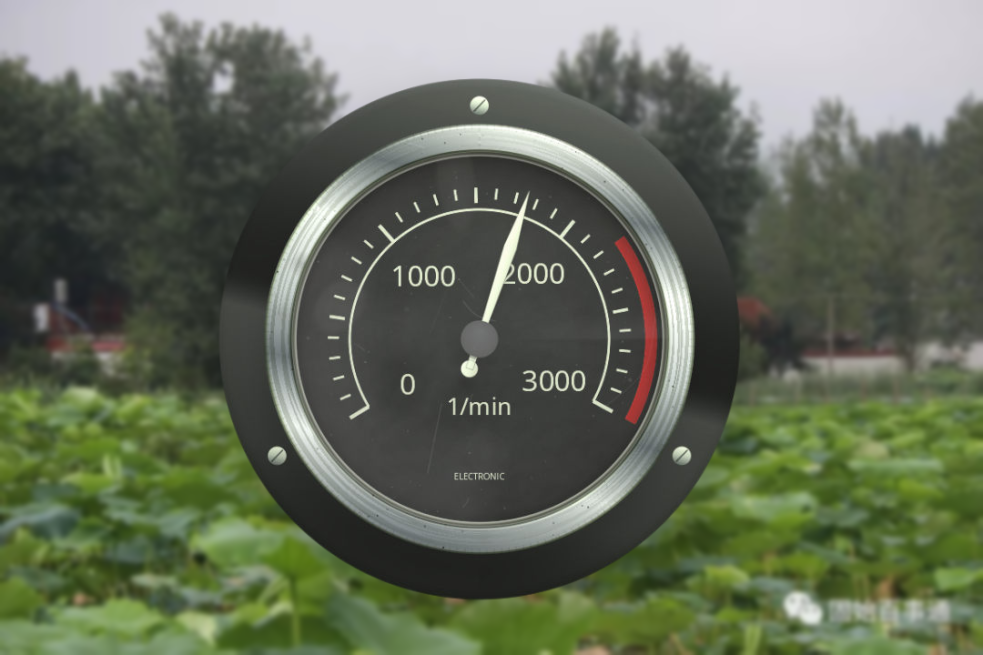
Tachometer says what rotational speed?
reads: 1750 rpm
